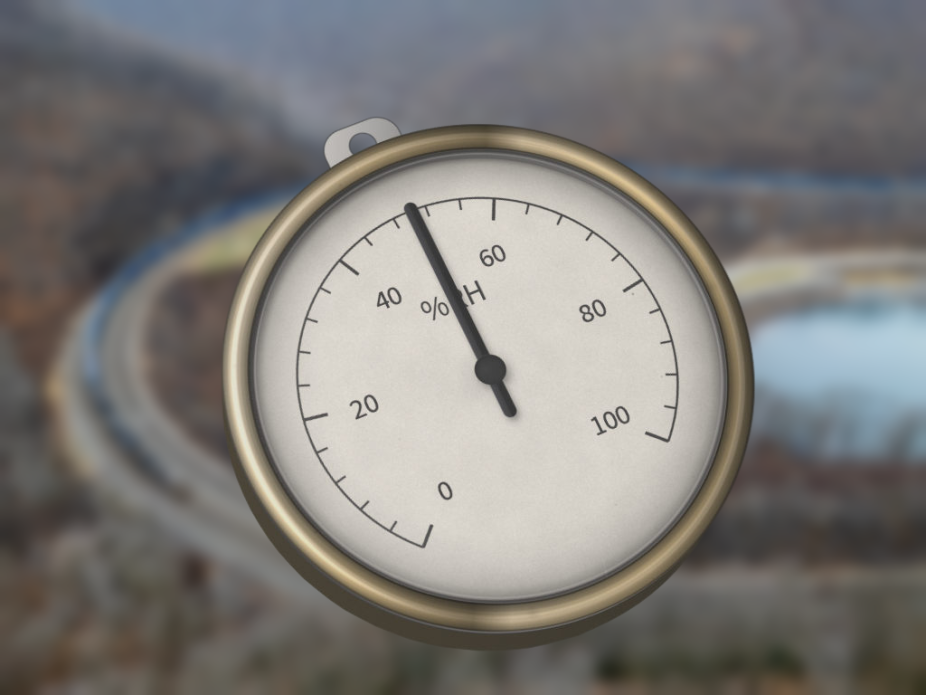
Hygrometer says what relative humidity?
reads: 50 %
